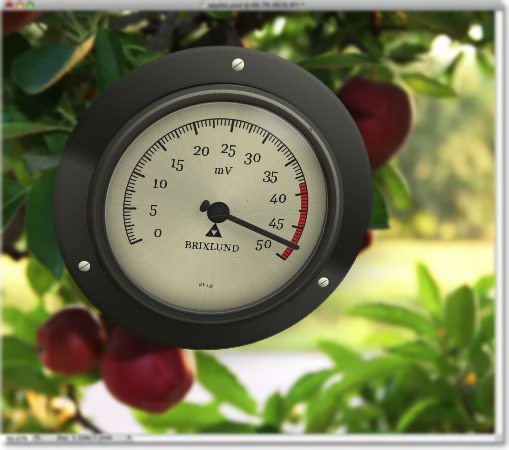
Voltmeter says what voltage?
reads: 47.5 mV
